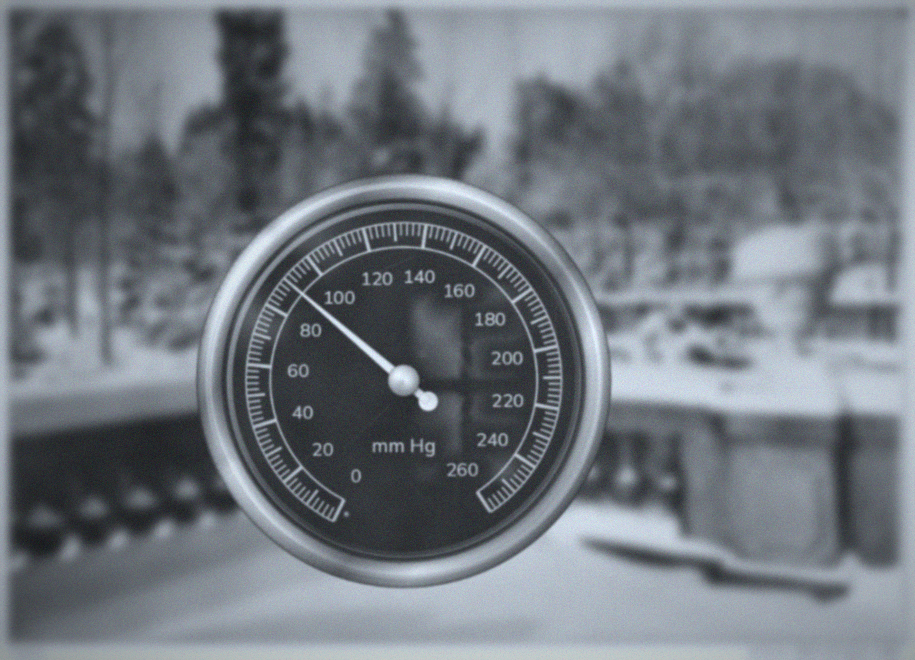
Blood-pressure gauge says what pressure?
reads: 90 mmHg
